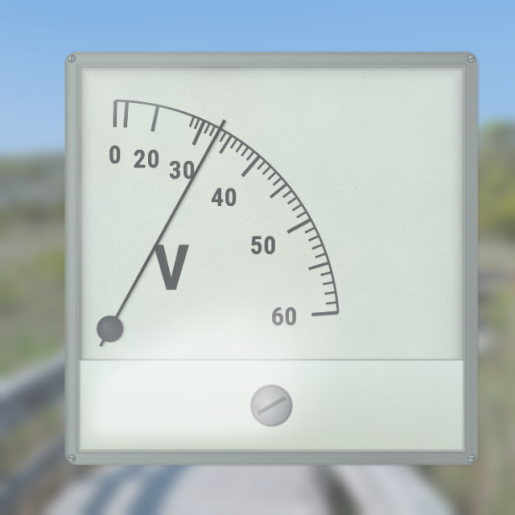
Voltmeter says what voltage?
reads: 33 V
